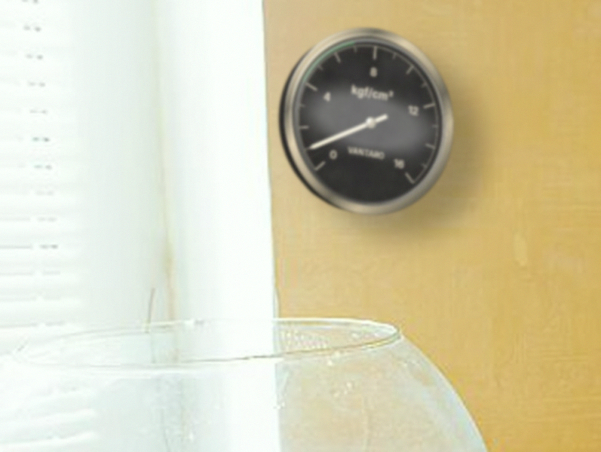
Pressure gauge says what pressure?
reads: 1 kg/cm²
